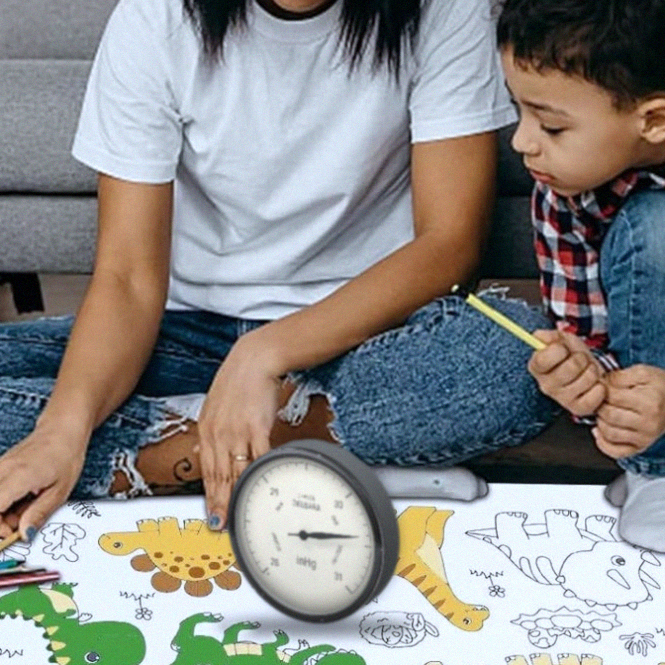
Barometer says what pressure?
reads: 30.4 inHg
